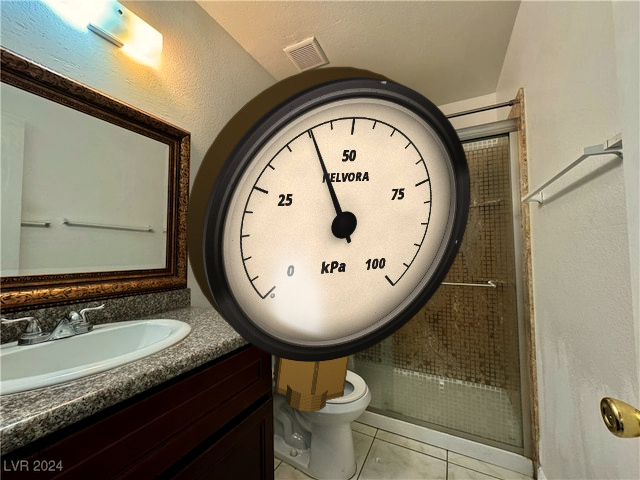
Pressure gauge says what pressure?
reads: 40 kPa
